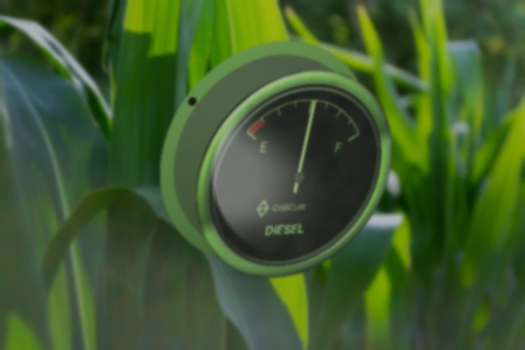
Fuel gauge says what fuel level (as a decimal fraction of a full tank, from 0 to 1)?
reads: 0.5
